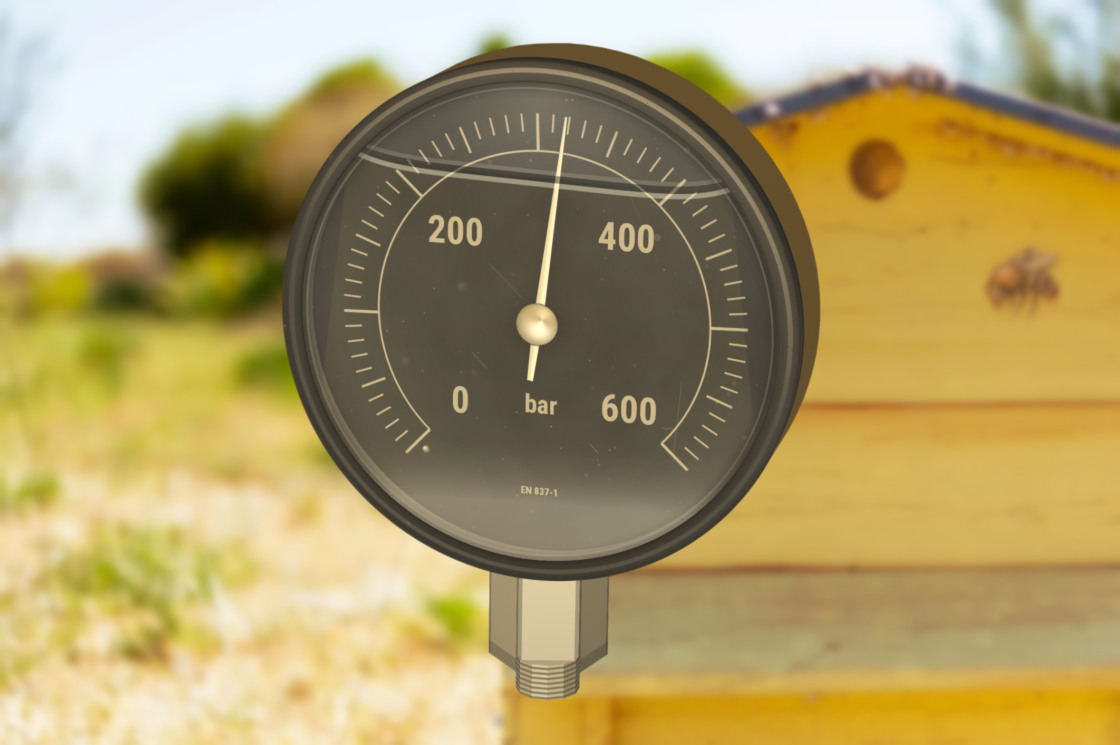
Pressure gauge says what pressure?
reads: 320 bar
